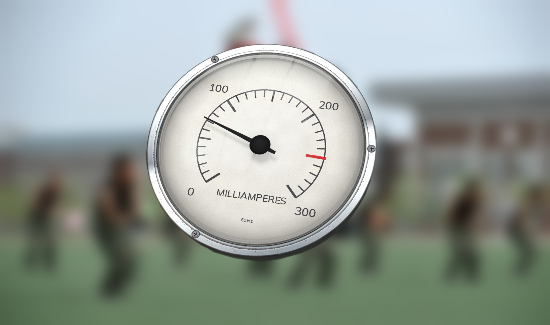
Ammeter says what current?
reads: 70 mA
